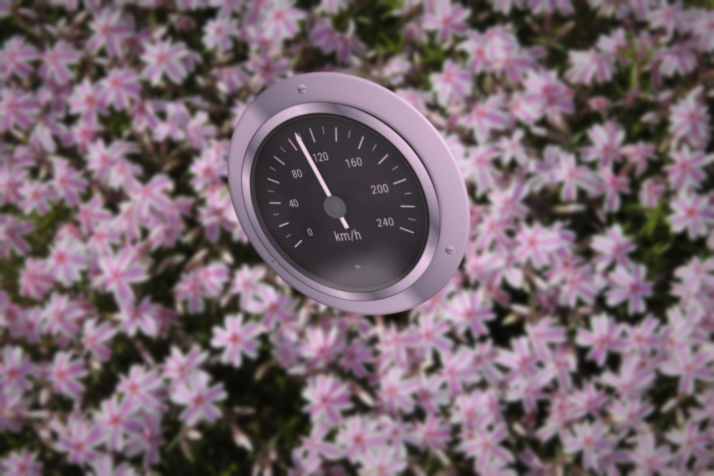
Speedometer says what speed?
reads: 110 km/h
